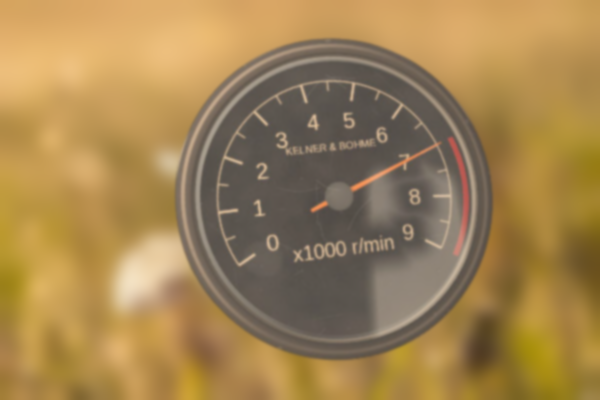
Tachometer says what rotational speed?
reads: 7000 rpm
